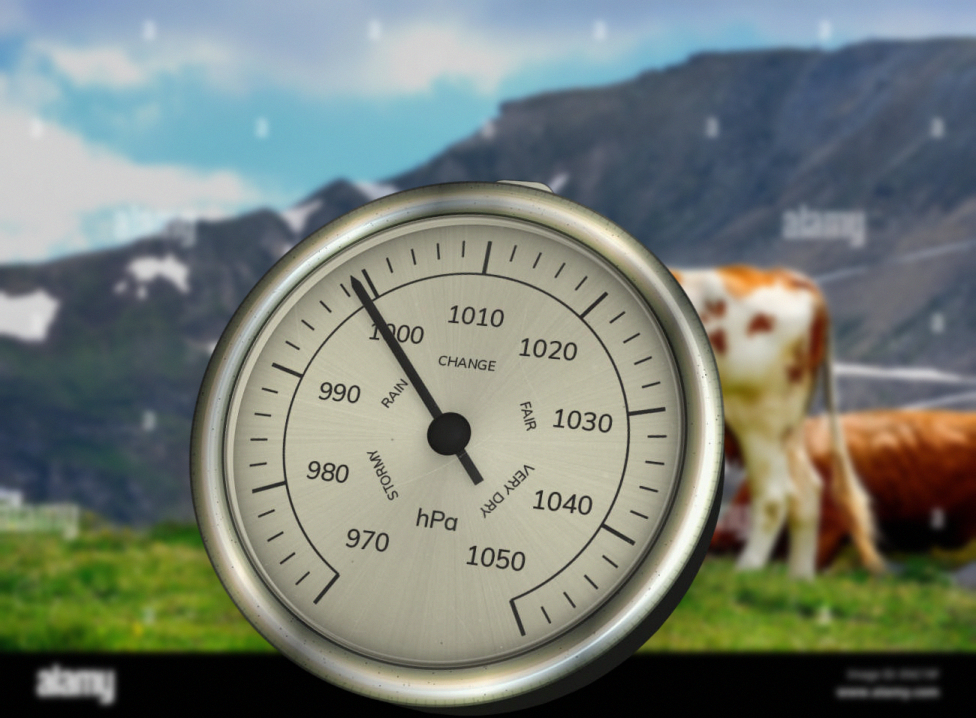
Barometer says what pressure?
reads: 999 hPa
